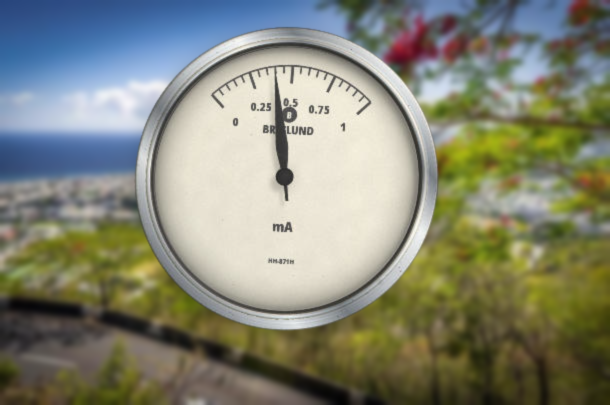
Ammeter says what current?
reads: 0.4 mA
